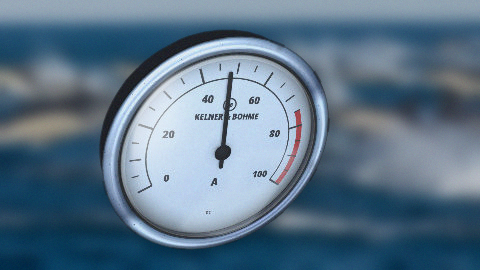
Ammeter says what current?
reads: 47.5 A
